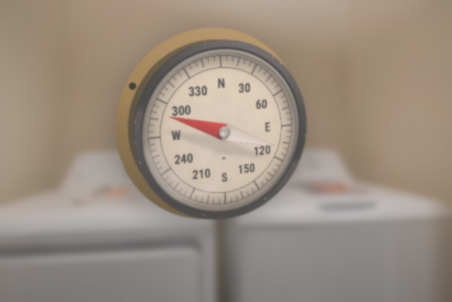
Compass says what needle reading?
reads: 290 °
